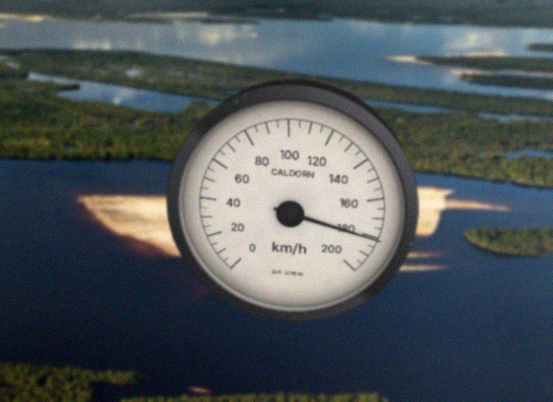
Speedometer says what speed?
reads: 180 km/h
